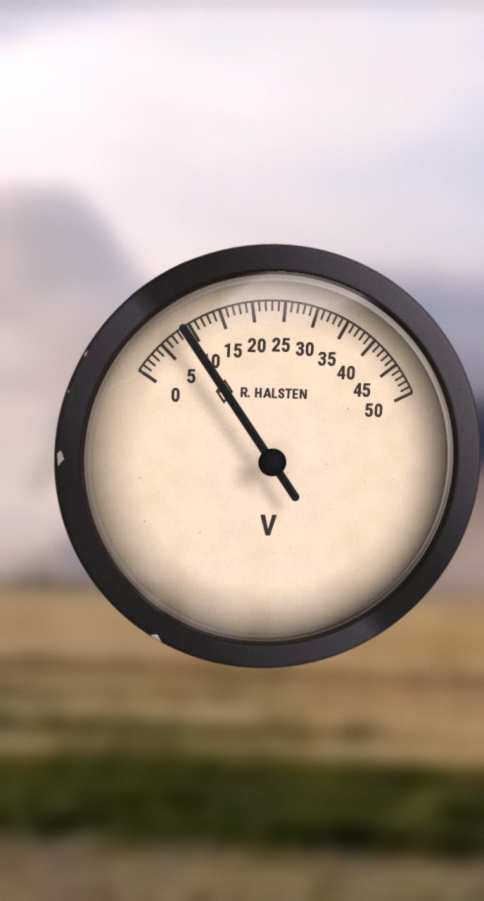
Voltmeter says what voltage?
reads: 9 V
